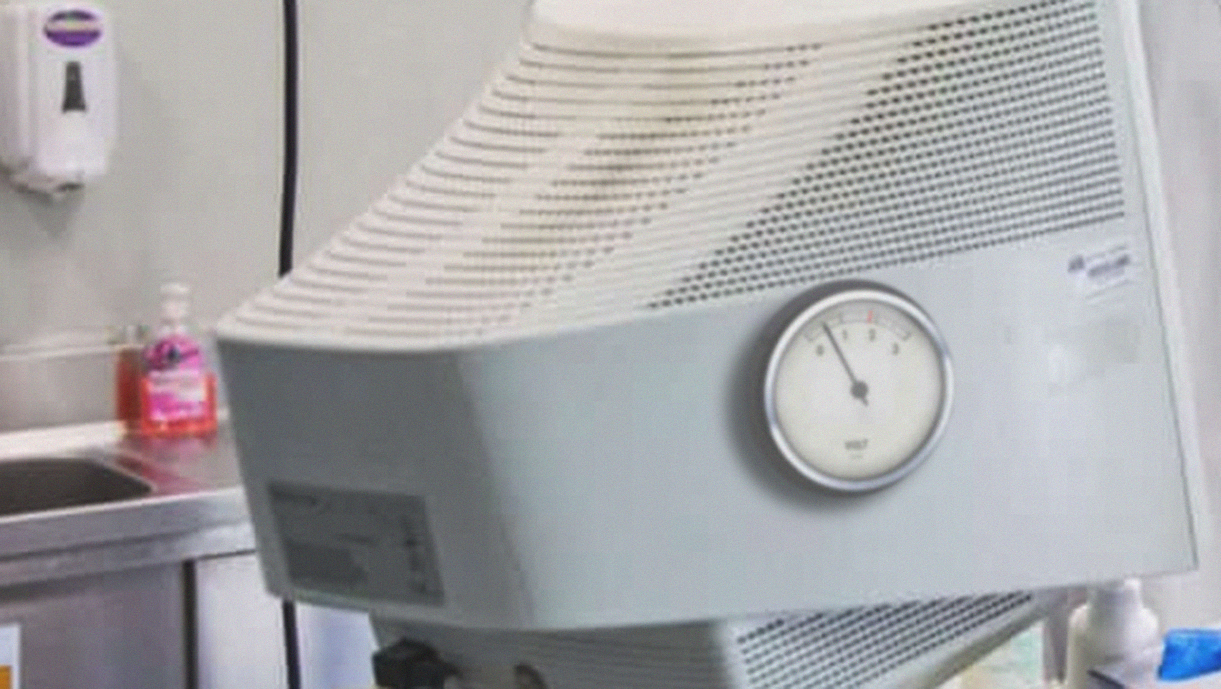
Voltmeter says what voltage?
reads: 0.5 V
